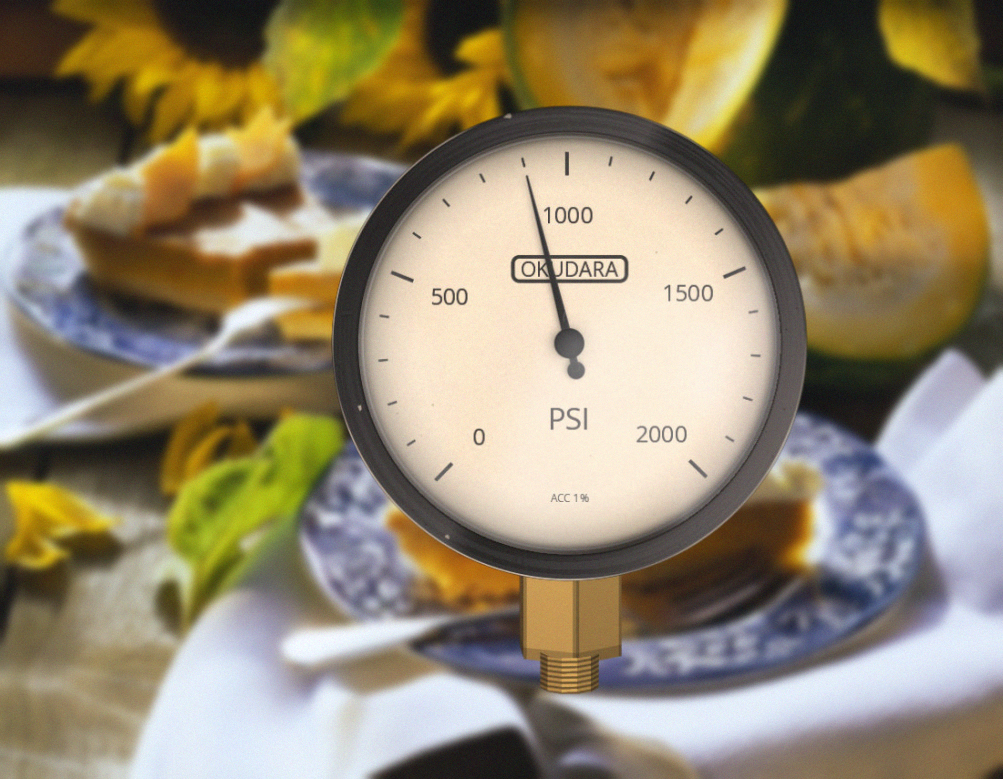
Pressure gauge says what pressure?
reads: 900 psi
